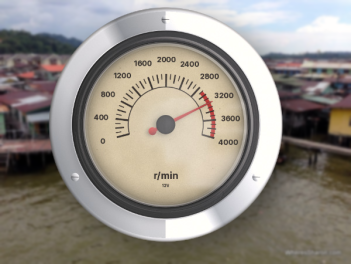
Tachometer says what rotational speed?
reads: 3200 rpm
